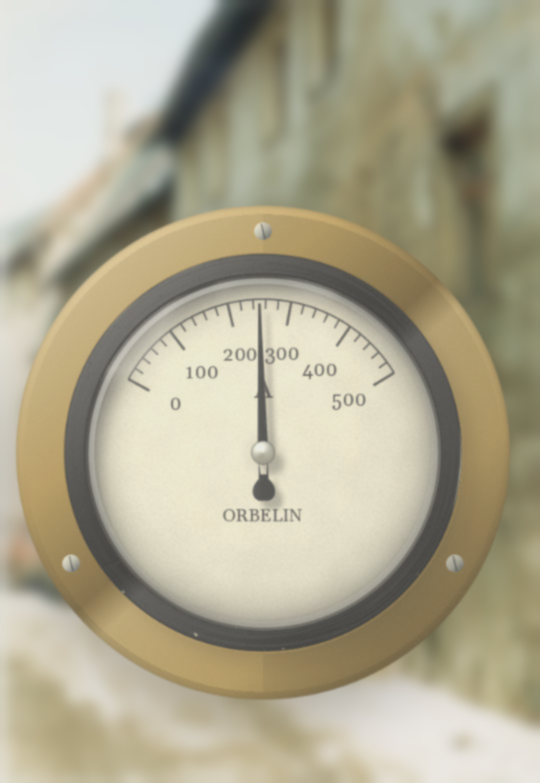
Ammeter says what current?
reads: 250 A
